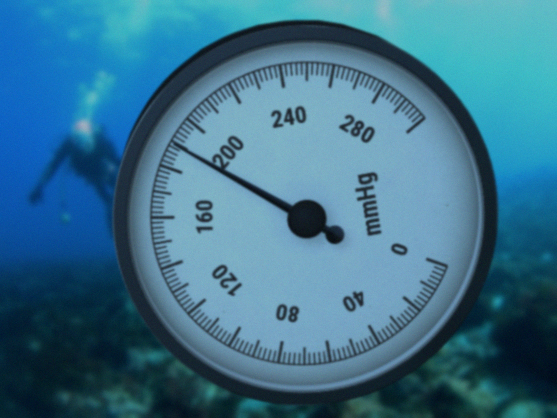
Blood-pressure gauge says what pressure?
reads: 190 mmHg
